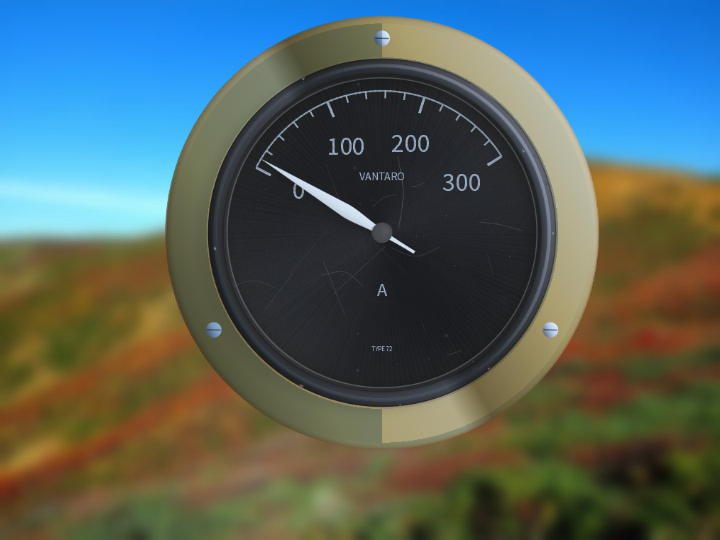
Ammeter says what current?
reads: 10 A
